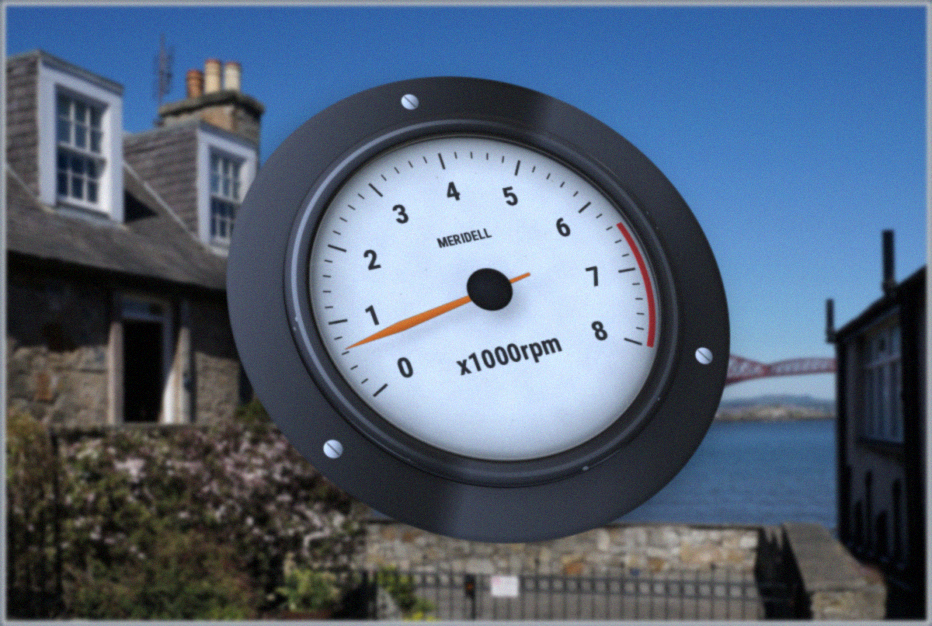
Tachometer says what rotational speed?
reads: 600 rpm
